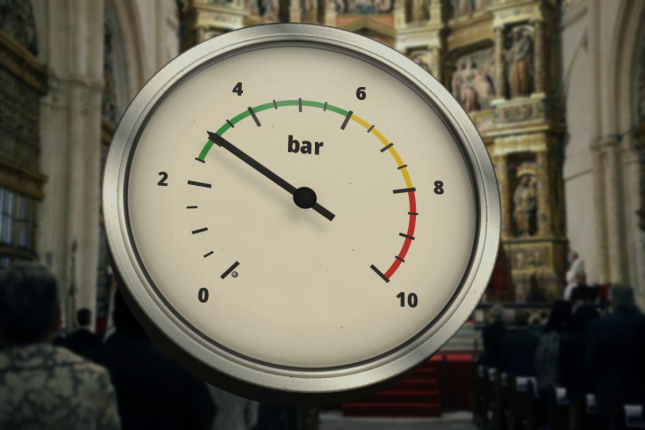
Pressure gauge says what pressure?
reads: 3 bar
